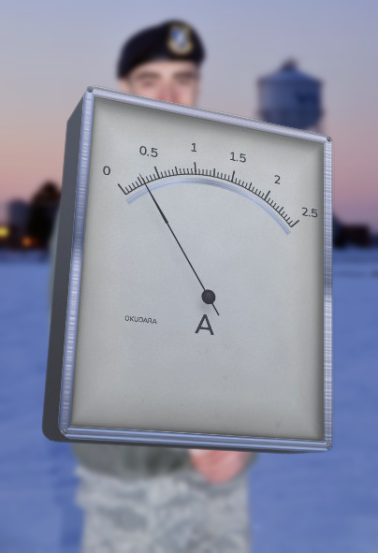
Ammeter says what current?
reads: 0.25 A
